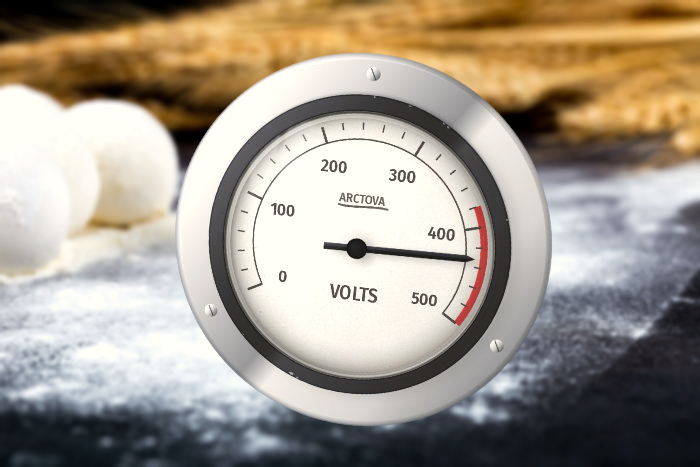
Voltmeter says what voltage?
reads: 430 V
